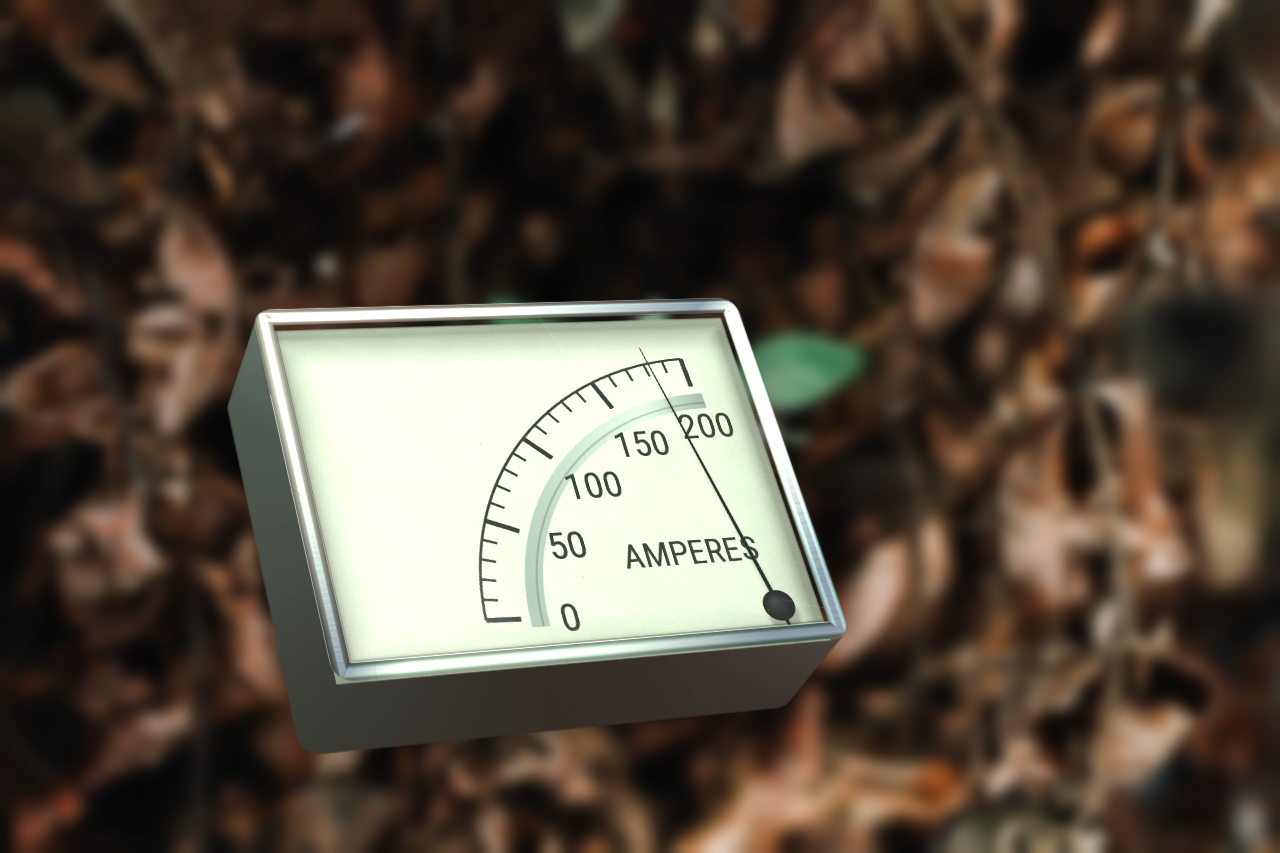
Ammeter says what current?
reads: 180 A
